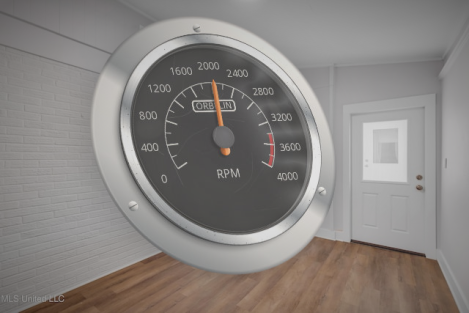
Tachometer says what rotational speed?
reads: 2000 rpm
